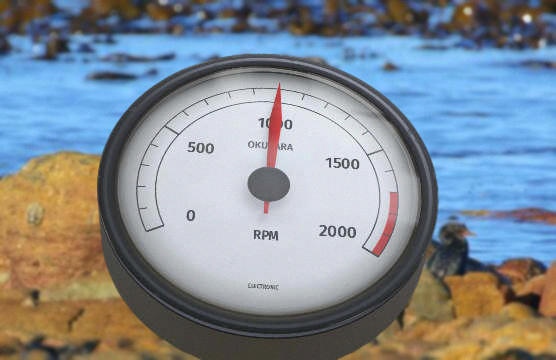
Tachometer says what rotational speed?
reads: 1000 rpm
